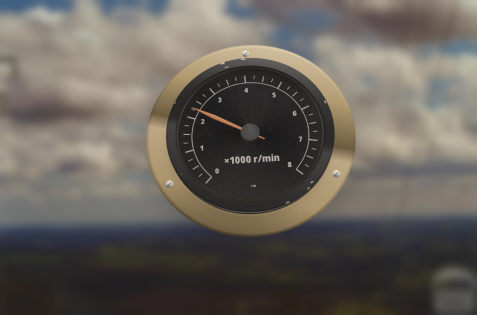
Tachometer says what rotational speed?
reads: 2250 rpm
